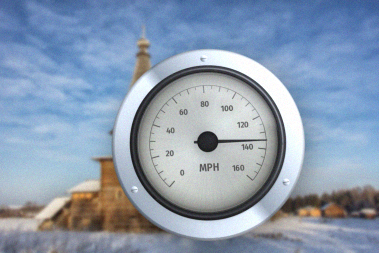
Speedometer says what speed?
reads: 135 mph
